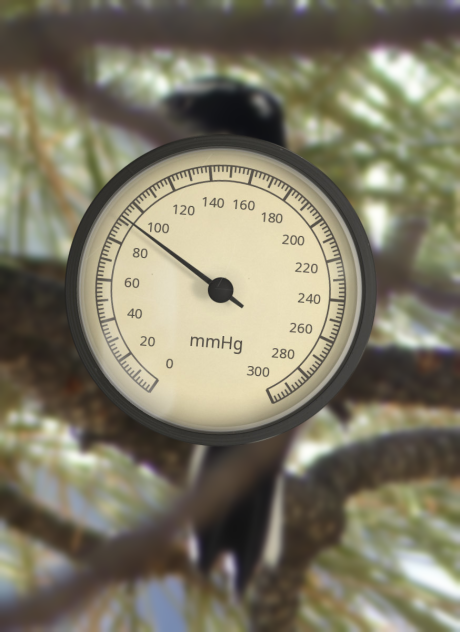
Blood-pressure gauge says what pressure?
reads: 92 mmHg
